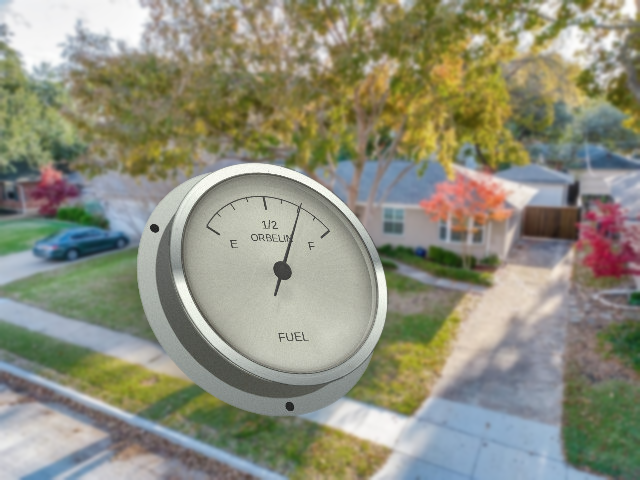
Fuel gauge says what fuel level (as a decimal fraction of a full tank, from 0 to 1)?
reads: 0.75
